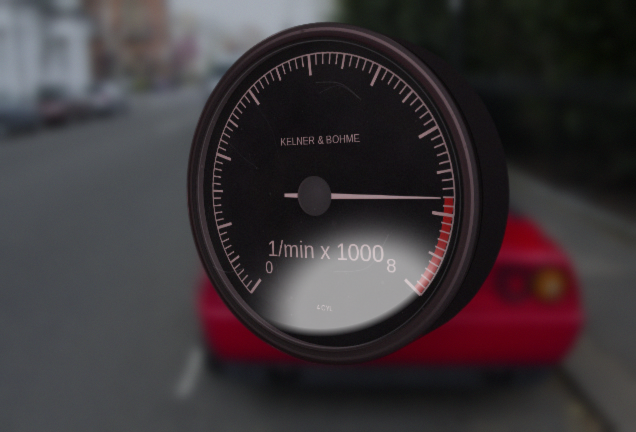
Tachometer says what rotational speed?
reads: 6800 rpm
